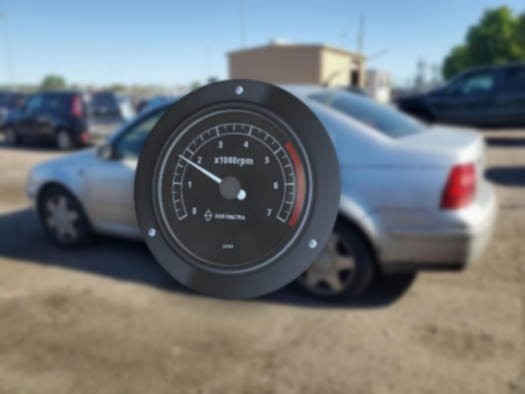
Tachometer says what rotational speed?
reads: 1750 rpm
